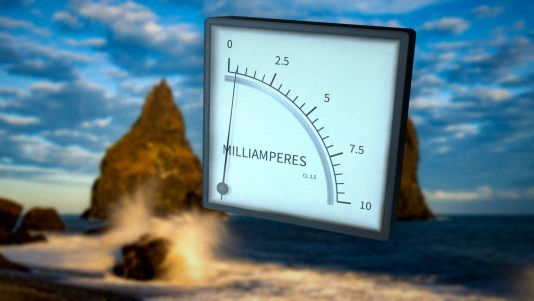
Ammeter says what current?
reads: 0.5 mA
